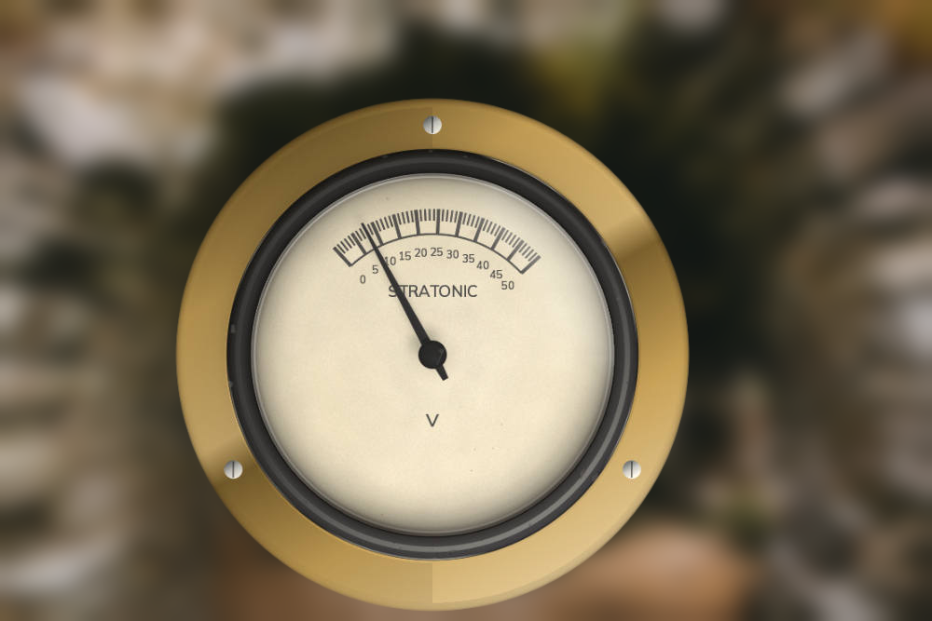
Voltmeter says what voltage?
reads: 8 V
